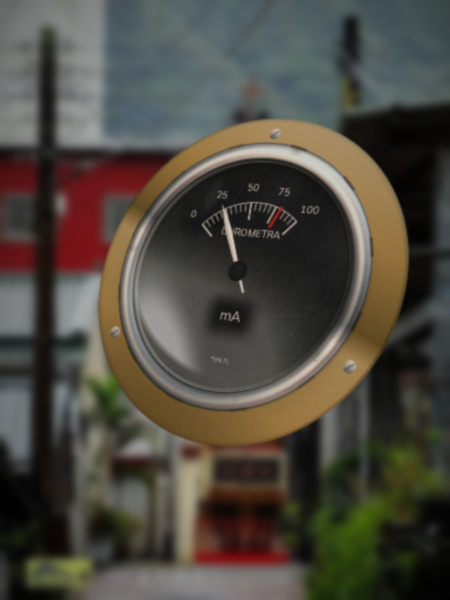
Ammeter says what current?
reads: 25 mA
